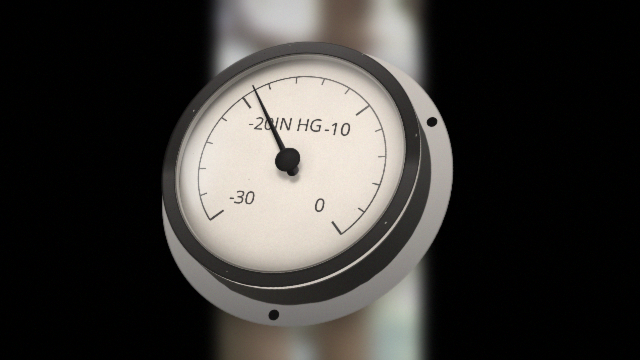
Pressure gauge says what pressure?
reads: -19 inHg
